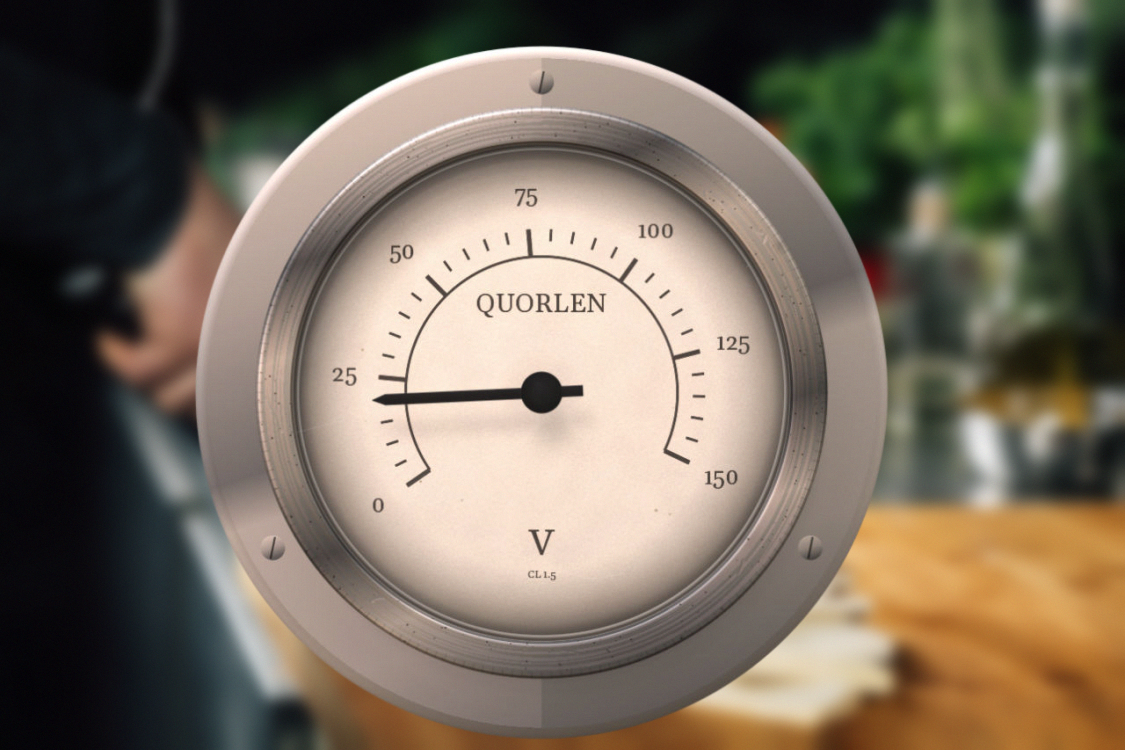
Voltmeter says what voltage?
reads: 20 V
